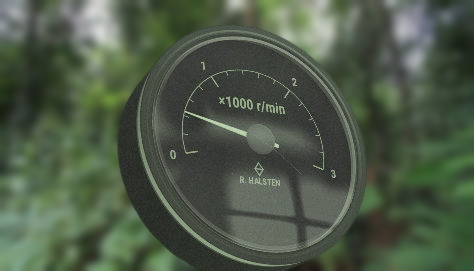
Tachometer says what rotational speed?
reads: 400 rpm
